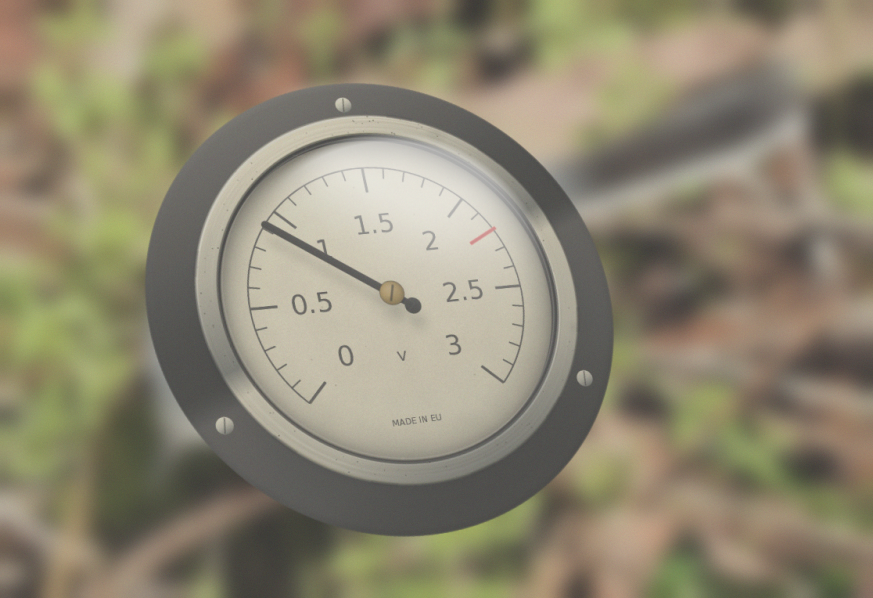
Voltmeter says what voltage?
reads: 0.9 V
